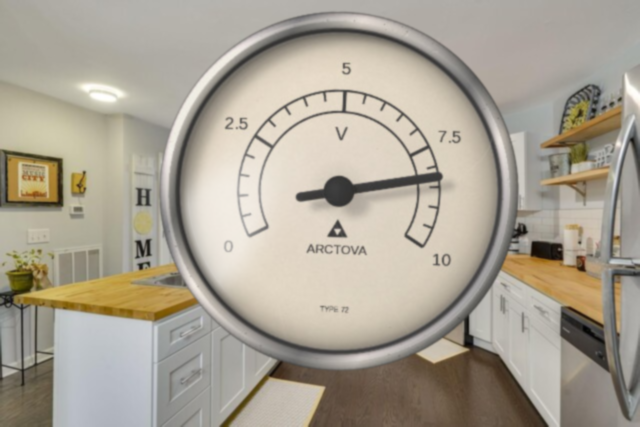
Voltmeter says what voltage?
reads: 8.25 V
